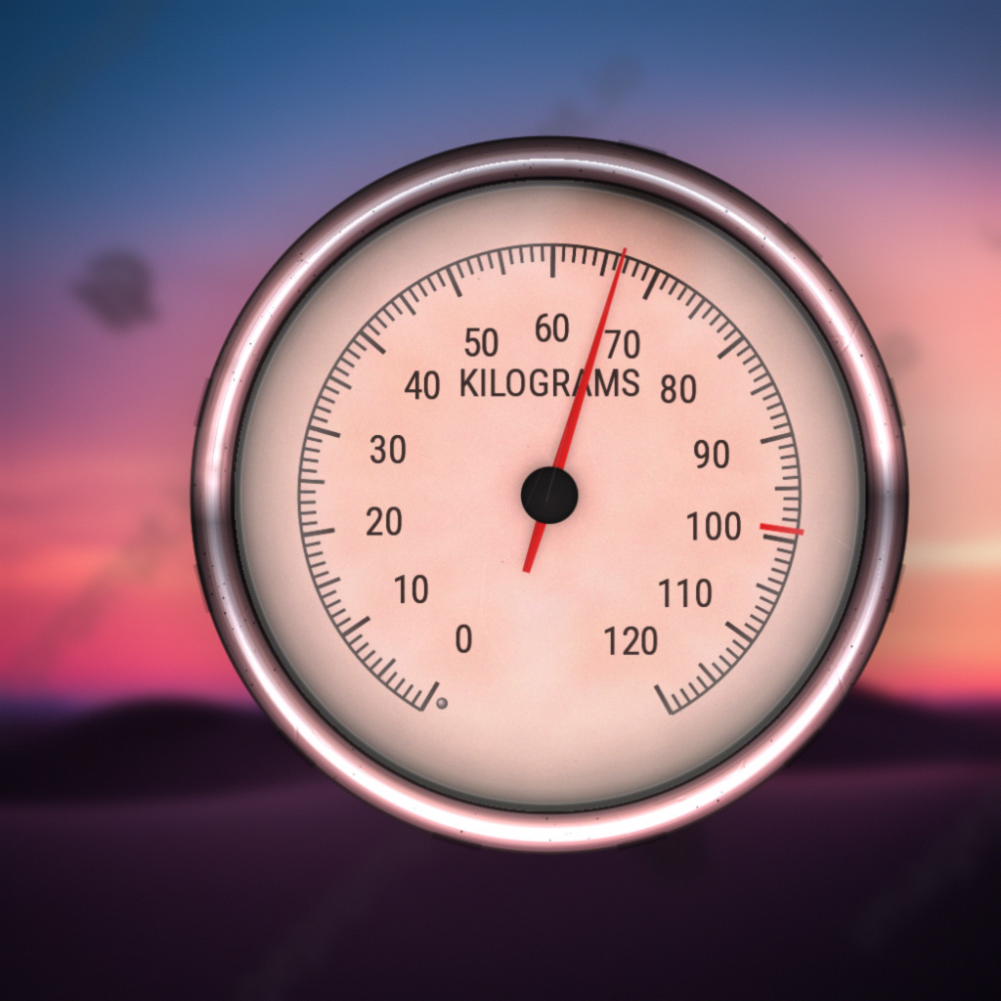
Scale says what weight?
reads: 66.5 kg
